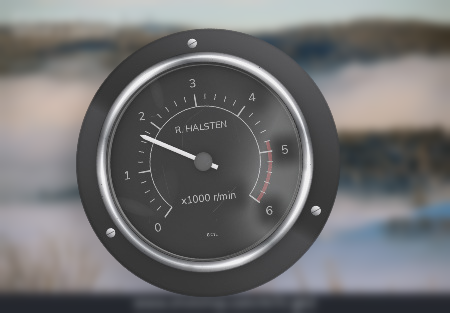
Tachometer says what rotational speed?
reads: 1700 rpm
